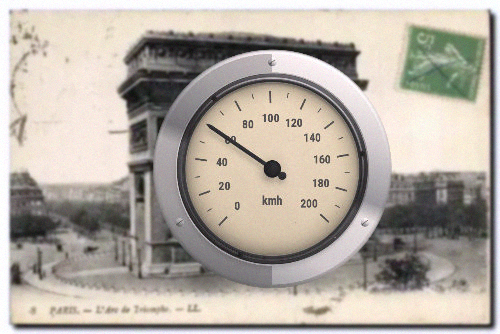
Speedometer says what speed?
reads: 60 km/h
